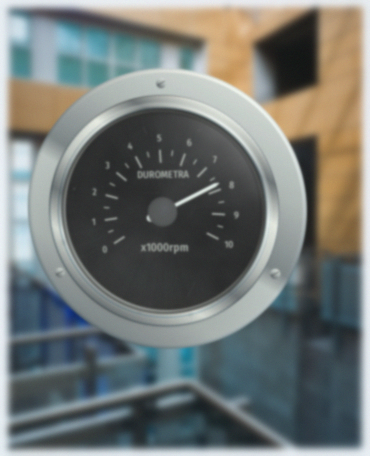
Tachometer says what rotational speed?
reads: 7750 rpm
